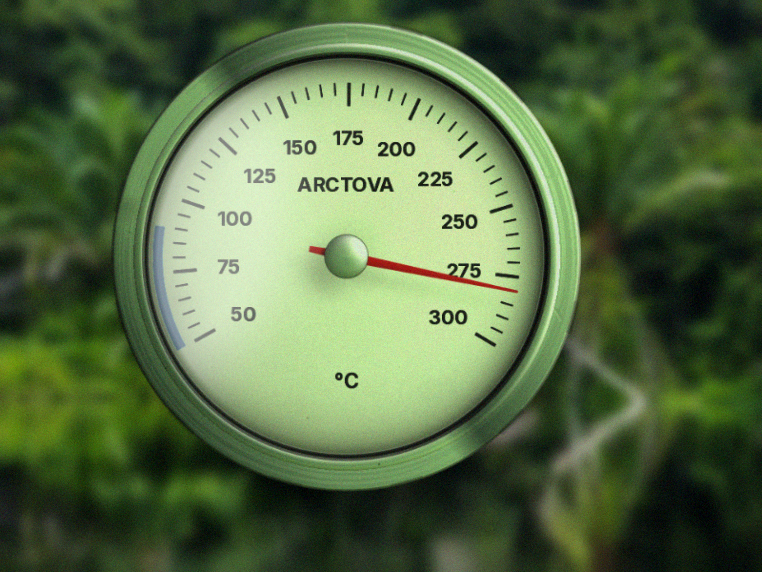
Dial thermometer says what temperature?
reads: 280 °C
